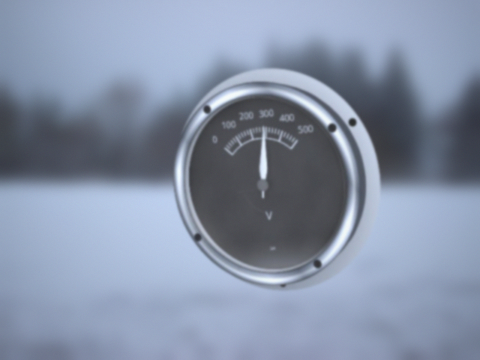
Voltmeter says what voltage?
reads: 300 V
